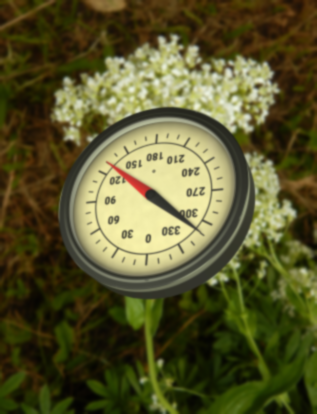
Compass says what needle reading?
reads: 130 °
